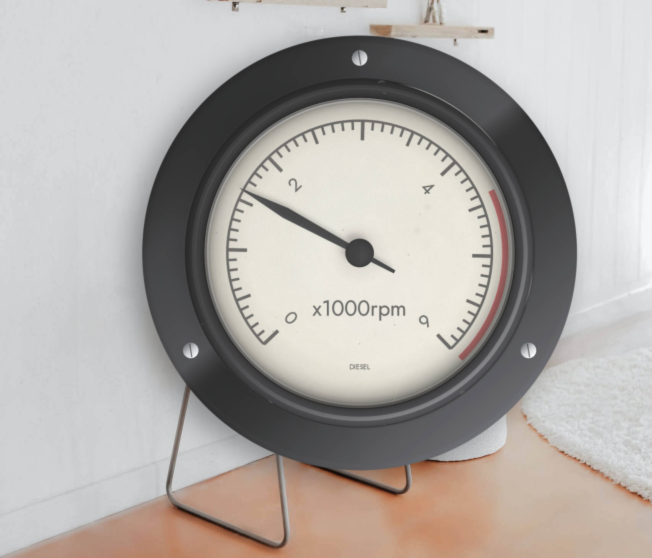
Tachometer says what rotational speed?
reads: 1600 rpm
